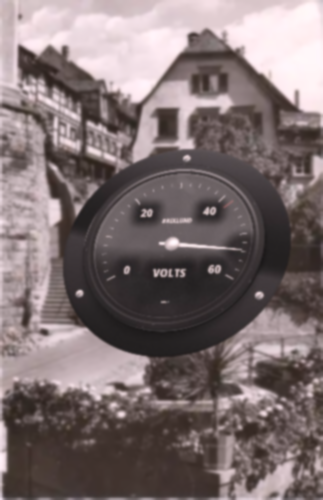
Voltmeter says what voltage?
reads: 54 V
